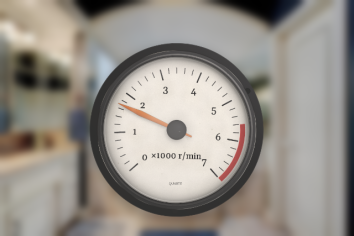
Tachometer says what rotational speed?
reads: 1700 rpm
